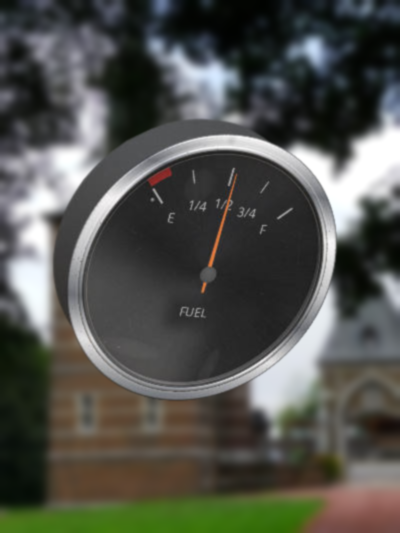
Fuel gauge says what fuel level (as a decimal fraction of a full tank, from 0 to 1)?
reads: 0.5
